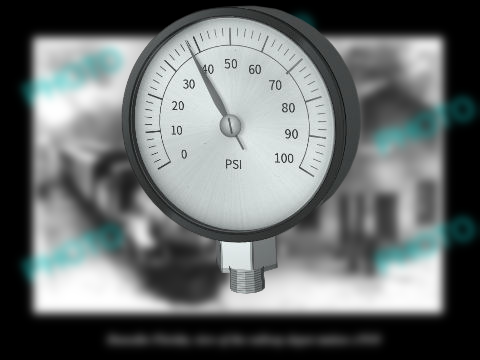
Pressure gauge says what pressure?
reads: 38 psi
